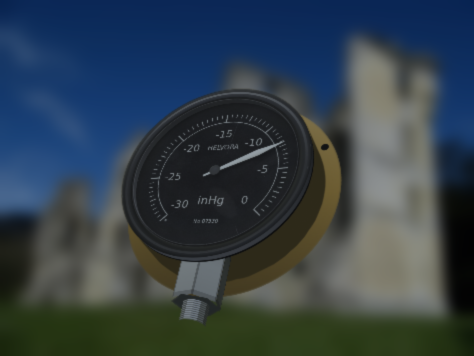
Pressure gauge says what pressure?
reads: -7.5 inHg
